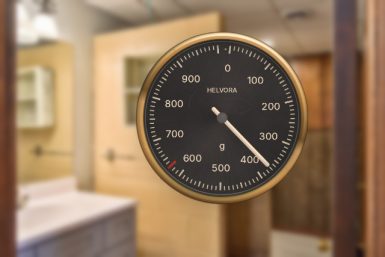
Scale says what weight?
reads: 370 g
